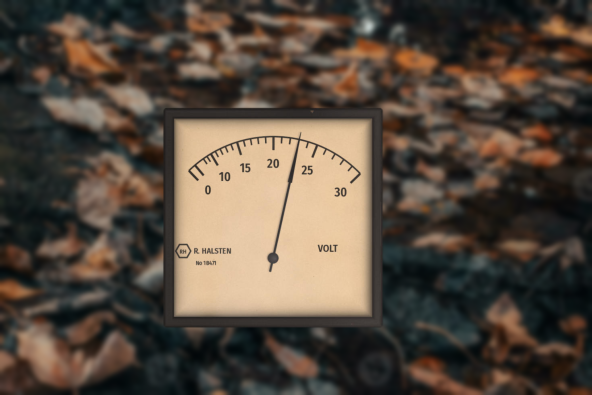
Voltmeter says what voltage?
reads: 23 V
